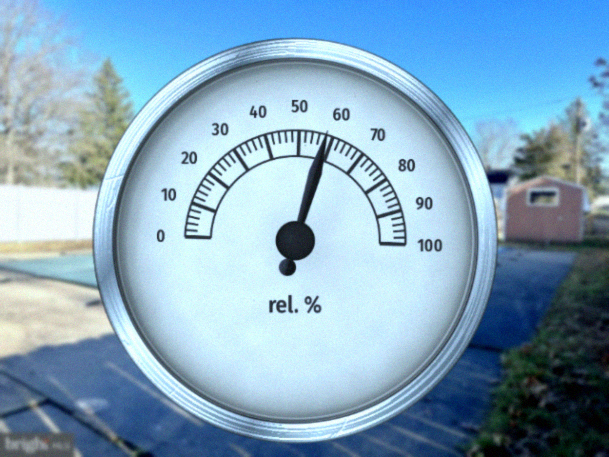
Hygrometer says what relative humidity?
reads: 58 %
